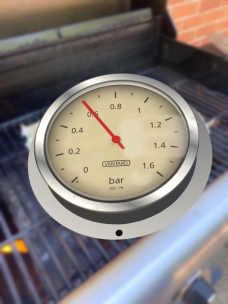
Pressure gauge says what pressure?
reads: 0.6 bar
